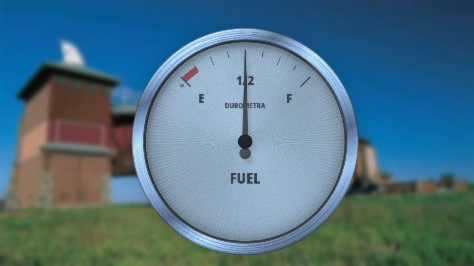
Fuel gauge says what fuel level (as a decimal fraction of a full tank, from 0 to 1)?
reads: 0.5
